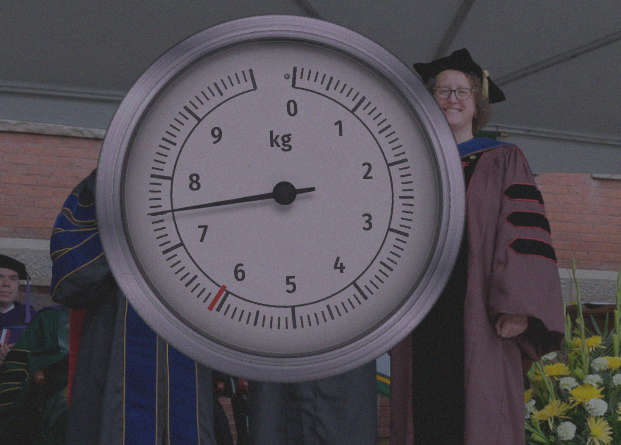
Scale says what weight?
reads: 7.5 kg
